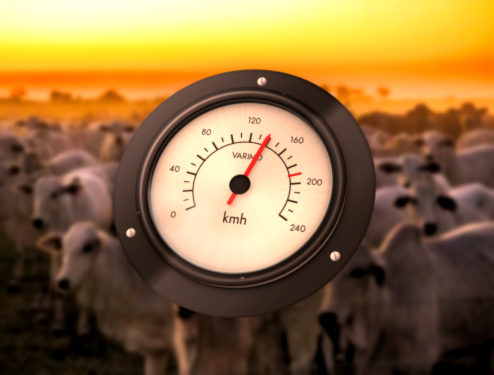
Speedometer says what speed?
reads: 140 km/h
